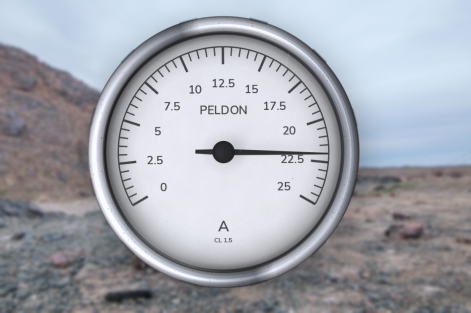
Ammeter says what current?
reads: 22 A
